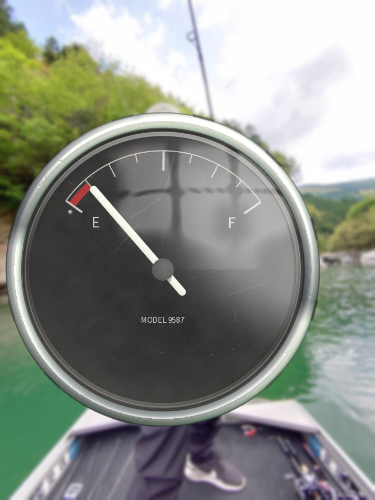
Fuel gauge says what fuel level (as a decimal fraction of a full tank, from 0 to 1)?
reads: 0.125
